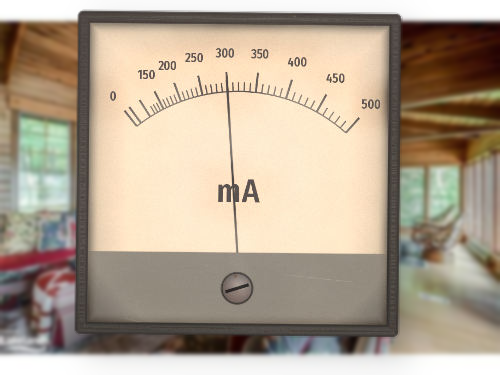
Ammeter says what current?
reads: 300 mA
